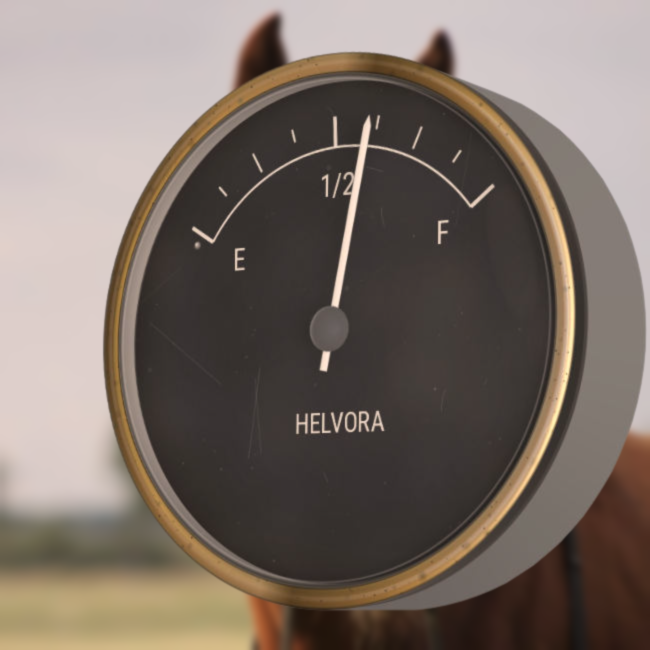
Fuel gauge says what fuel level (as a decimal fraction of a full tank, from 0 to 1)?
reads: 0.625
